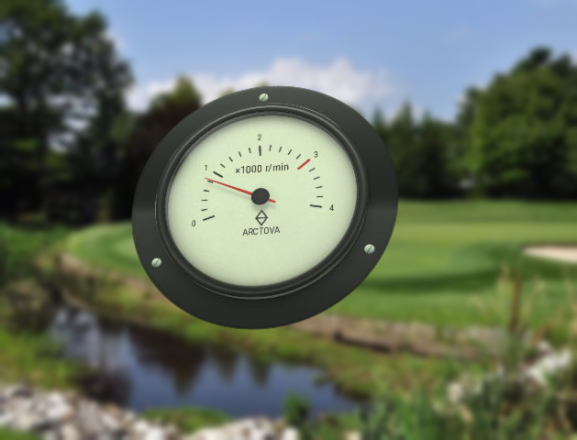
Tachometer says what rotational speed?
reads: 800 rpm
